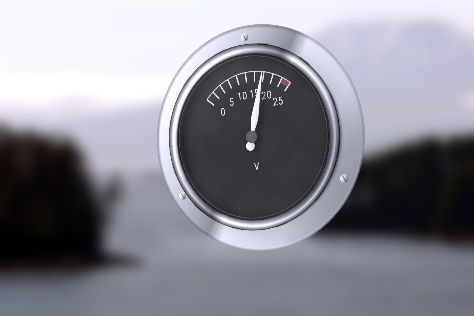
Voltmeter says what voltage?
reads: 17.5 V
